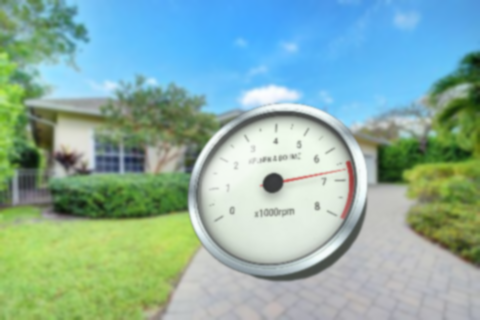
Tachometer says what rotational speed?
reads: 6750 rpm
